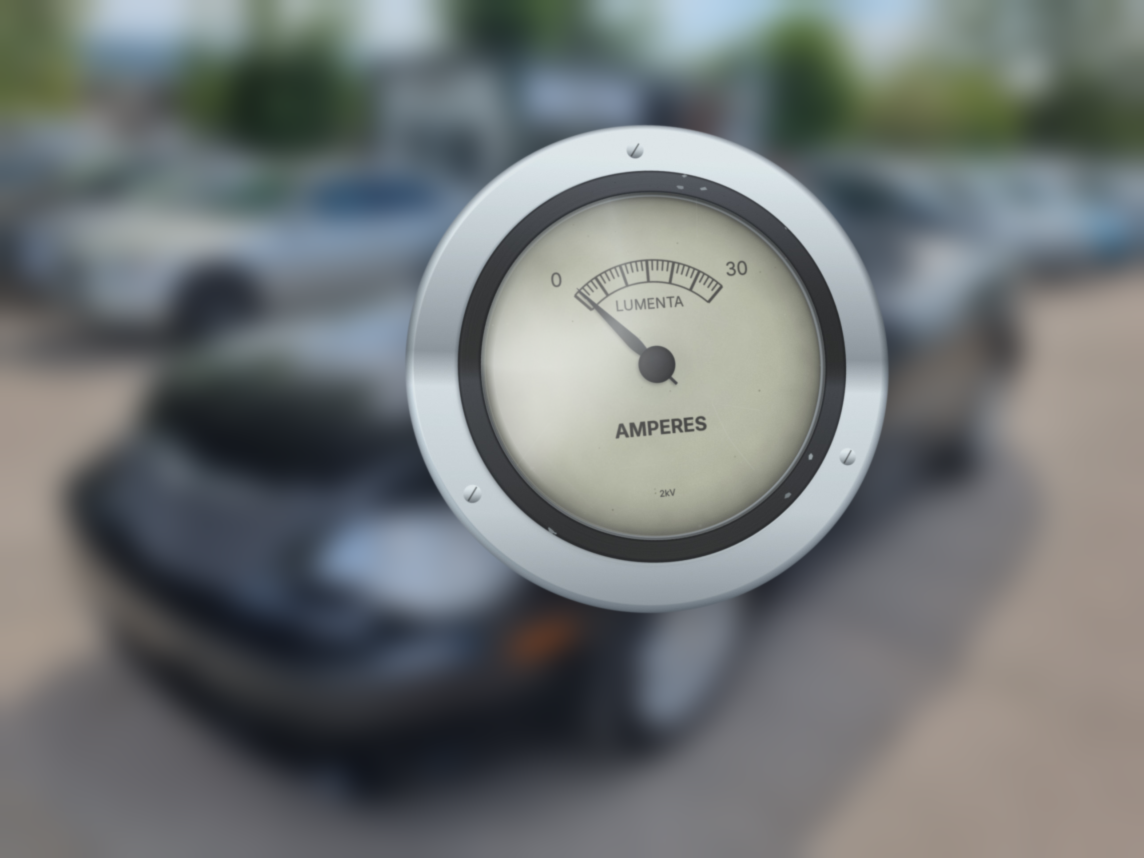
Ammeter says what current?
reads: 1 A
